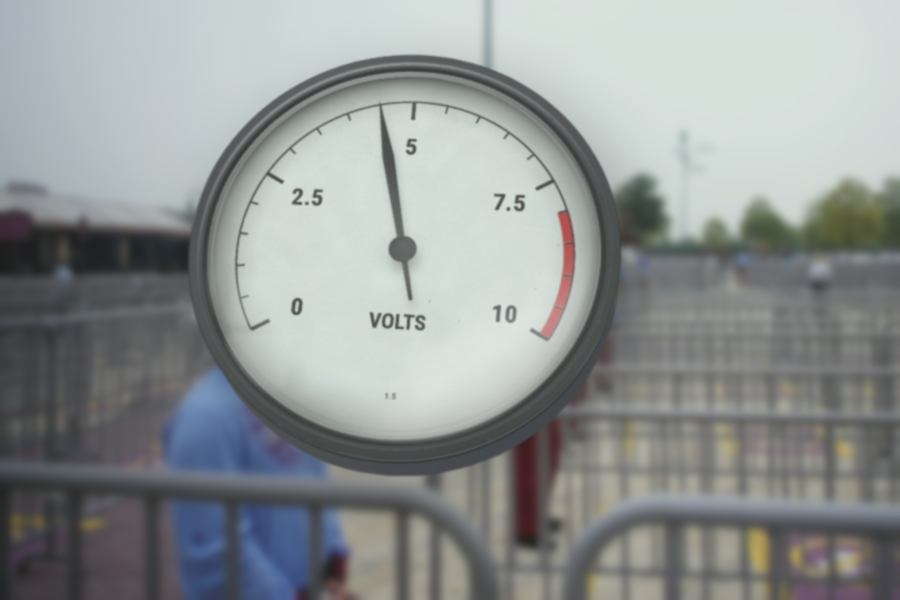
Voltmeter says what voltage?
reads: 4.5 V
